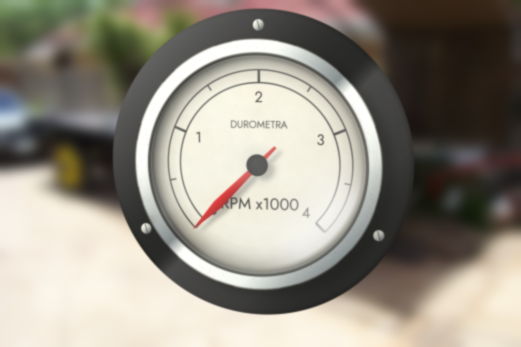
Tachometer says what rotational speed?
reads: 0 rpm
